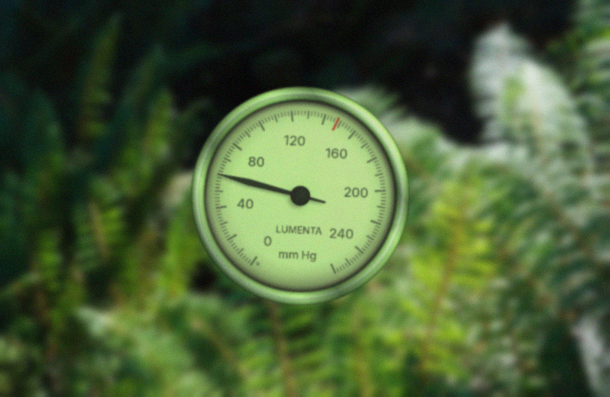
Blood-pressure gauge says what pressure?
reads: 60 mmHg
